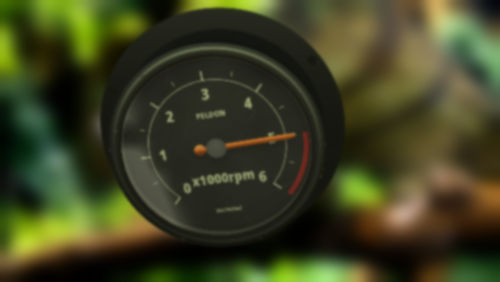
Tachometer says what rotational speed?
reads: 5000 rpm
